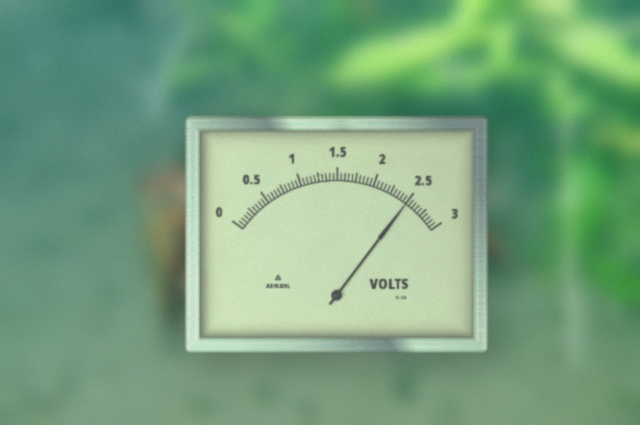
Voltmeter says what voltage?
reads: 2.5 V
